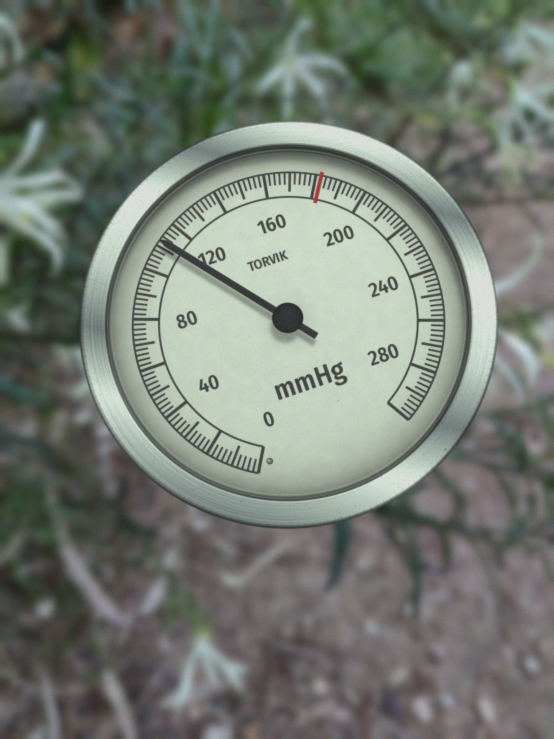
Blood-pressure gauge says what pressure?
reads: 112 mmHg
